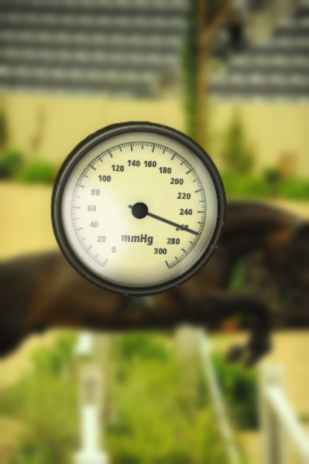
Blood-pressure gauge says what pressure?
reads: 260 mmHg
